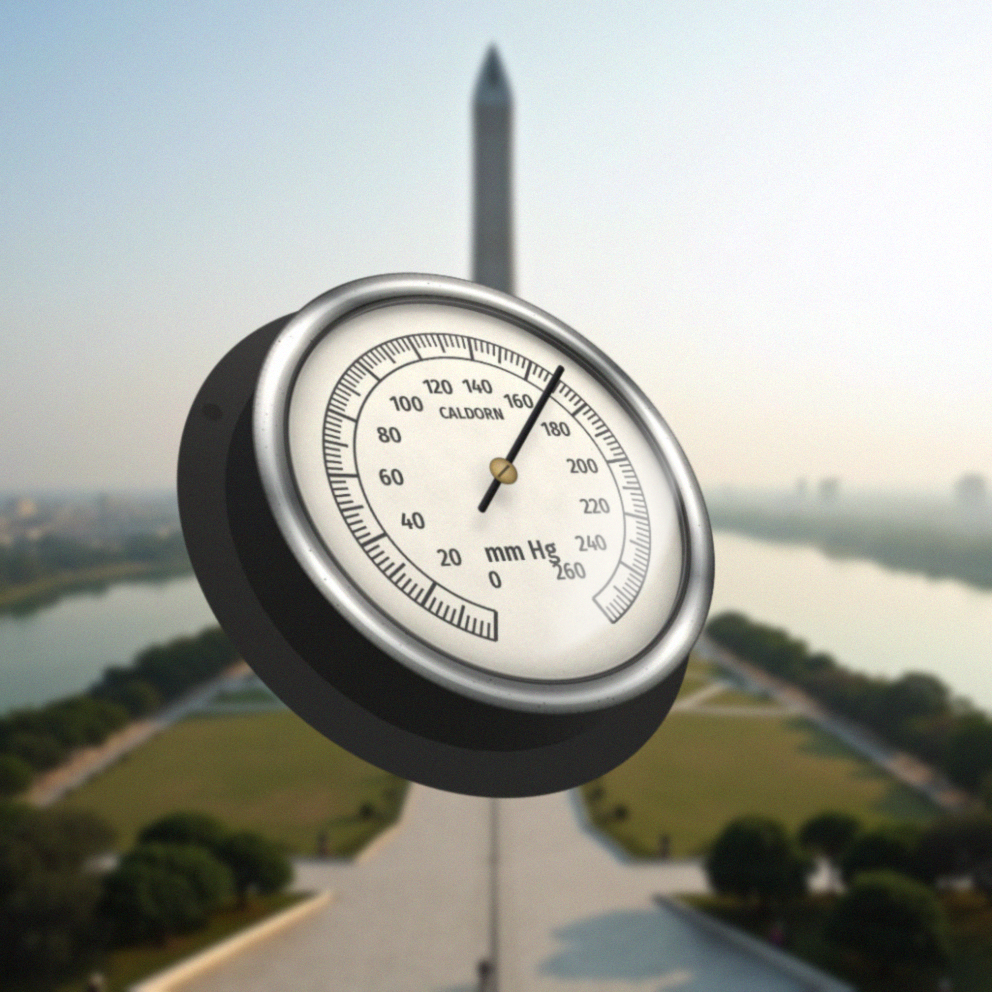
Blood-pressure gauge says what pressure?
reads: 168 mmHg
